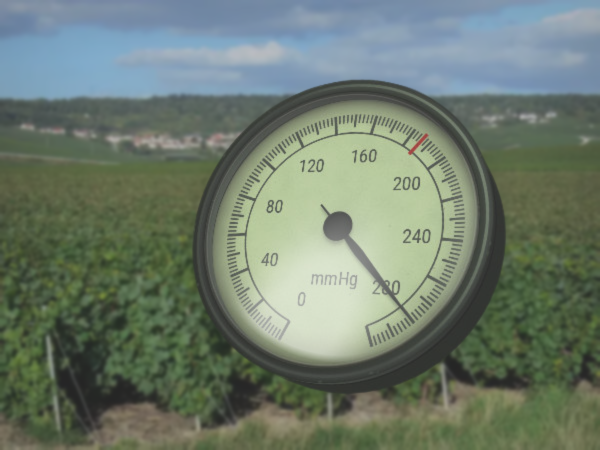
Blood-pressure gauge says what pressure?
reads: 280 mmHg
